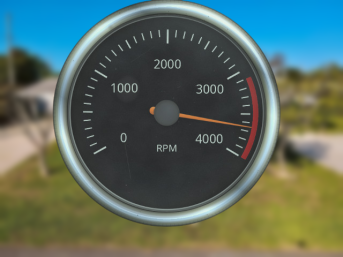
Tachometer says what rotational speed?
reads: 3650 rpm
